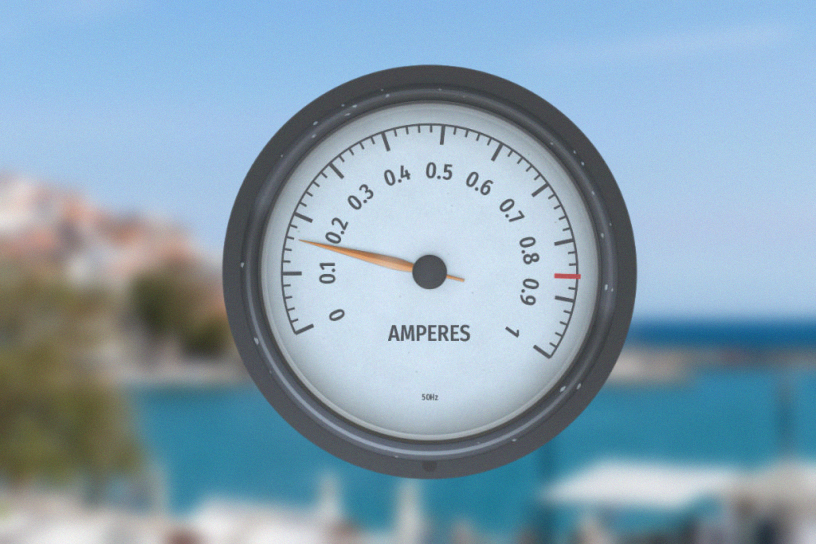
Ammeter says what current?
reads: 0.16 A
